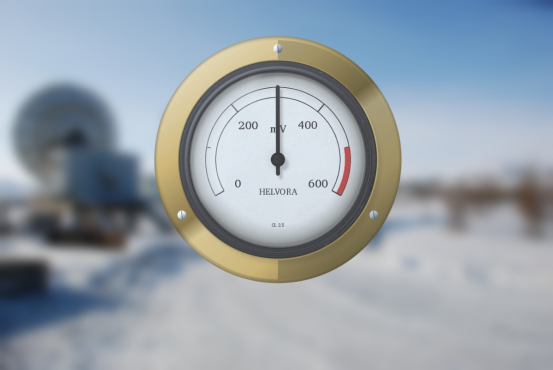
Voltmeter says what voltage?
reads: 300 mV
